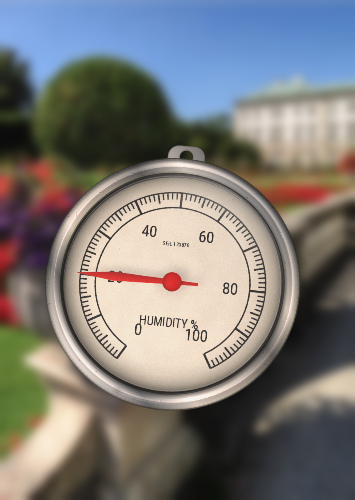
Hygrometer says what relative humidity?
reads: 20 %
